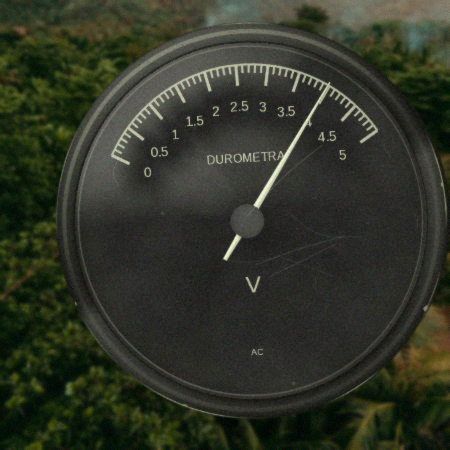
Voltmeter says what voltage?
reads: 4 V
